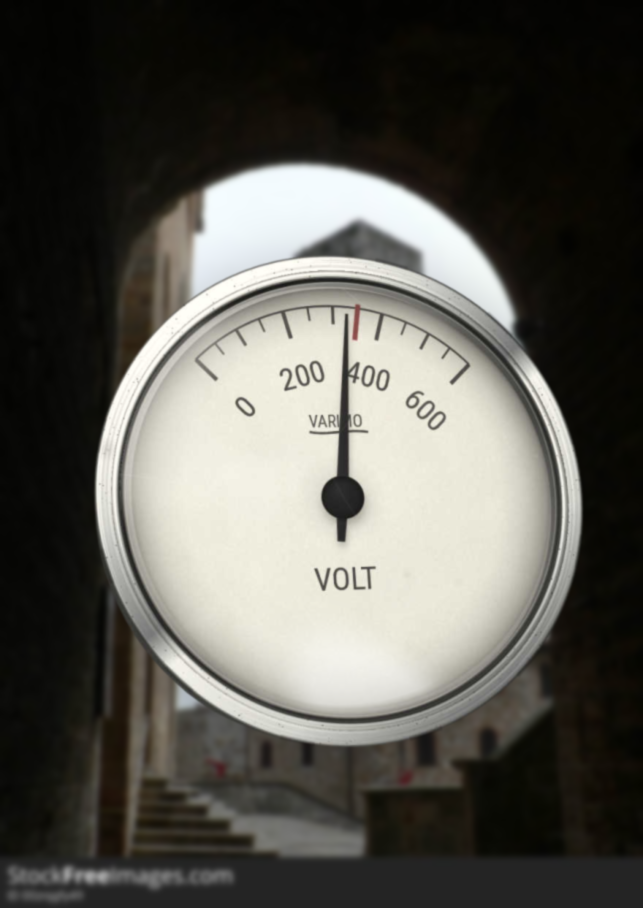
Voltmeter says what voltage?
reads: 325 V
